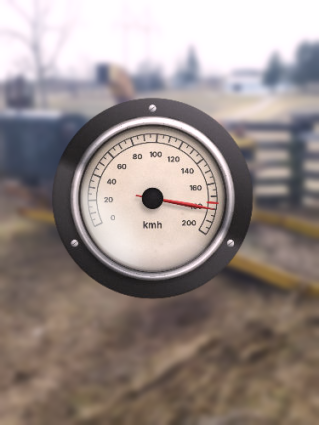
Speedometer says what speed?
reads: 180 km/h
